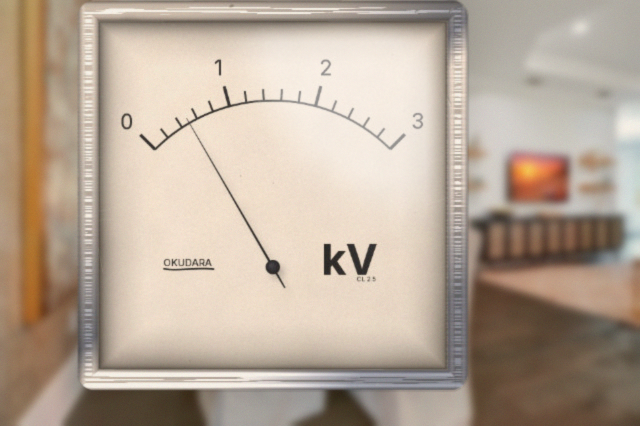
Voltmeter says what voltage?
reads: 0.5 kV
